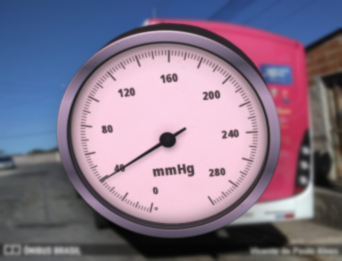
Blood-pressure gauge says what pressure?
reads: 40 mmHg
